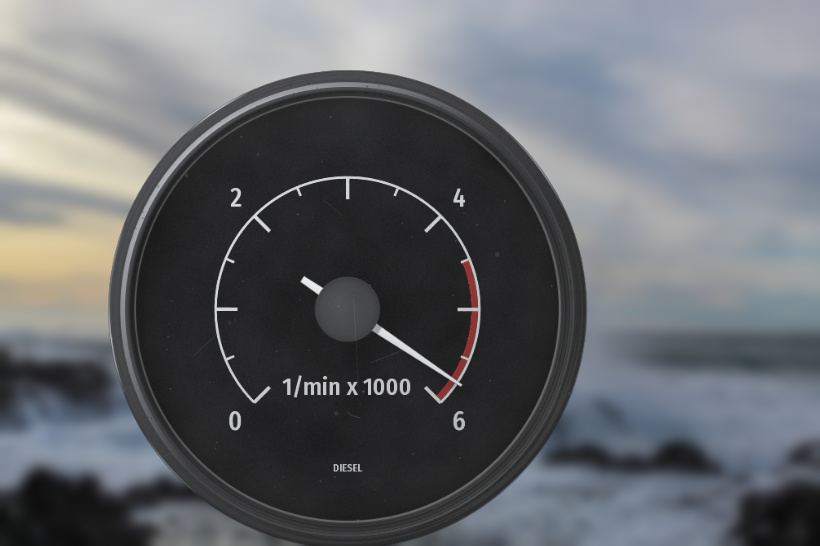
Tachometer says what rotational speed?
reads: 5750 rpm
